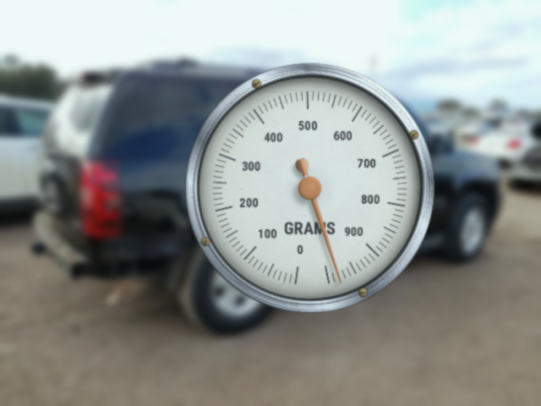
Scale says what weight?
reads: 980 g
